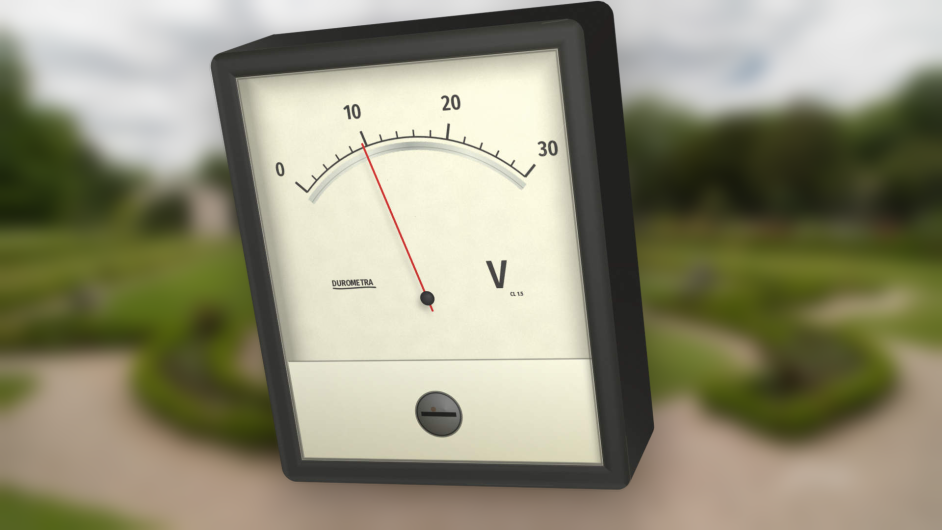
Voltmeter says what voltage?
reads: 10 V
